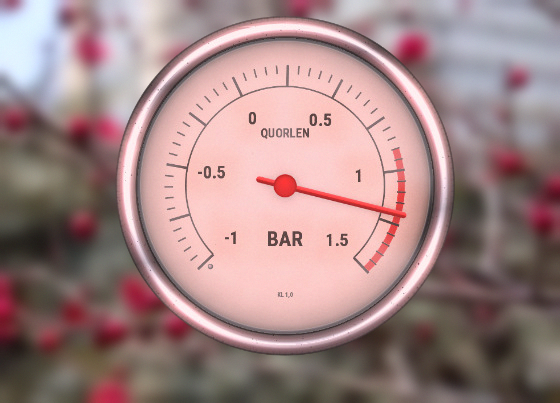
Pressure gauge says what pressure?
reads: 1.2 bar
